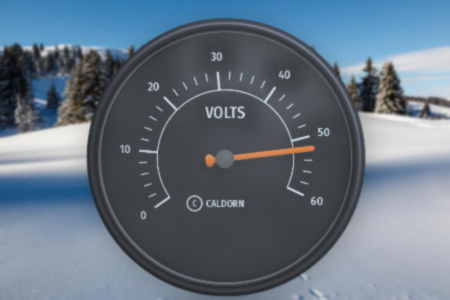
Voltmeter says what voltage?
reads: 52 V
